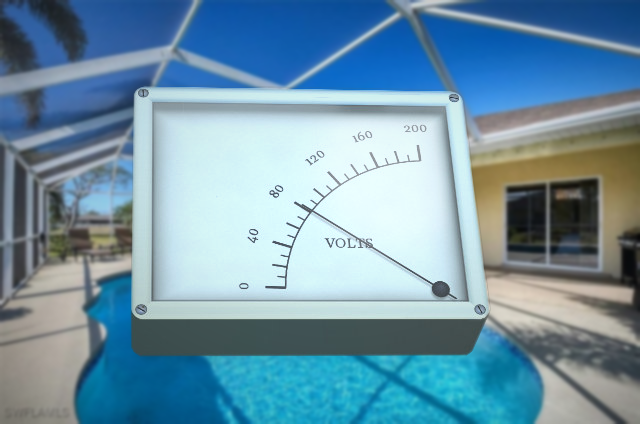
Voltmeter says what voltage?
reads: 80 V
